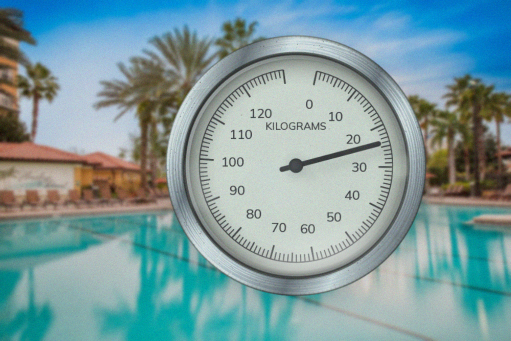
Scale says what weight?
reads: 24 kg
